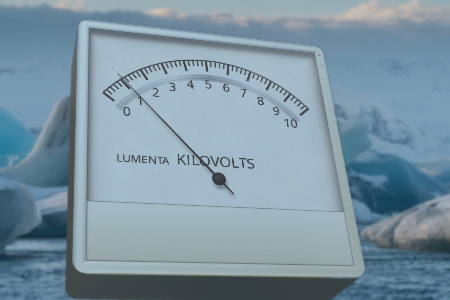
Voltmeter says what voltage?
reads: 1 kV
